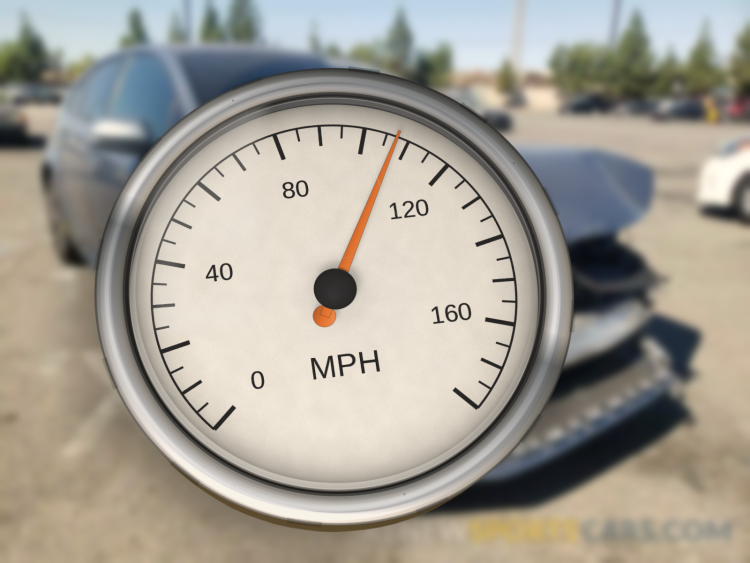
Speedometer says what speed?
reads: 107.5 mph
